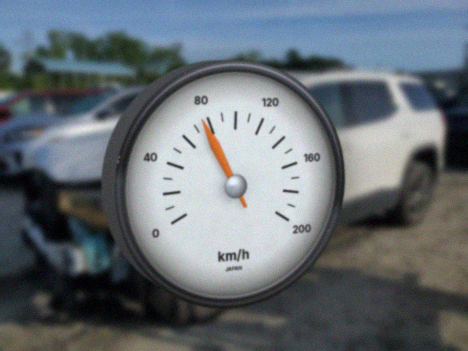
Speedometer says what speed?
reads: 75 km/h
